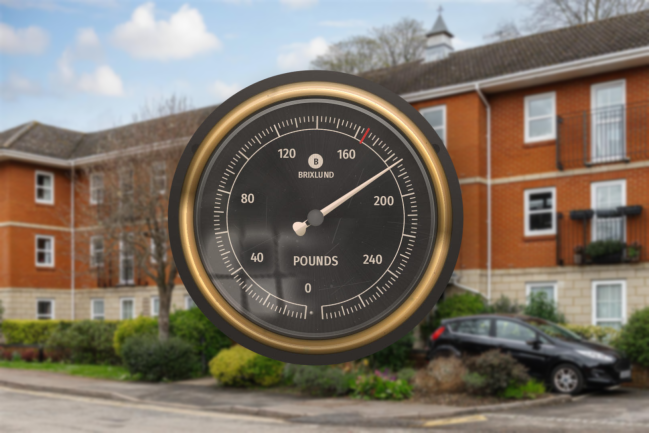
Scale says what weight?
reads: 184 lb
